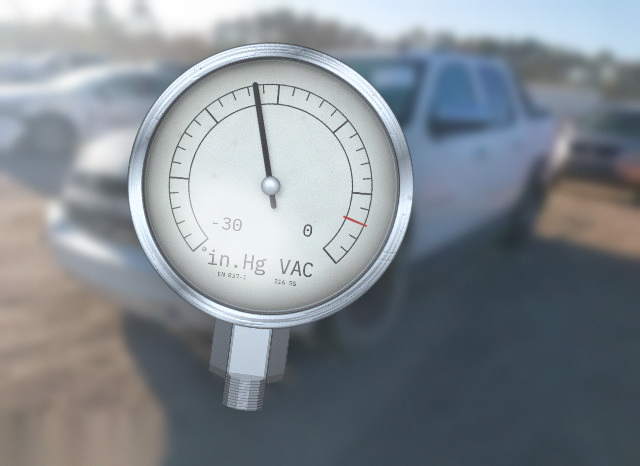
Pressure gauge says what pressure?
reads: -16.5 inHg
